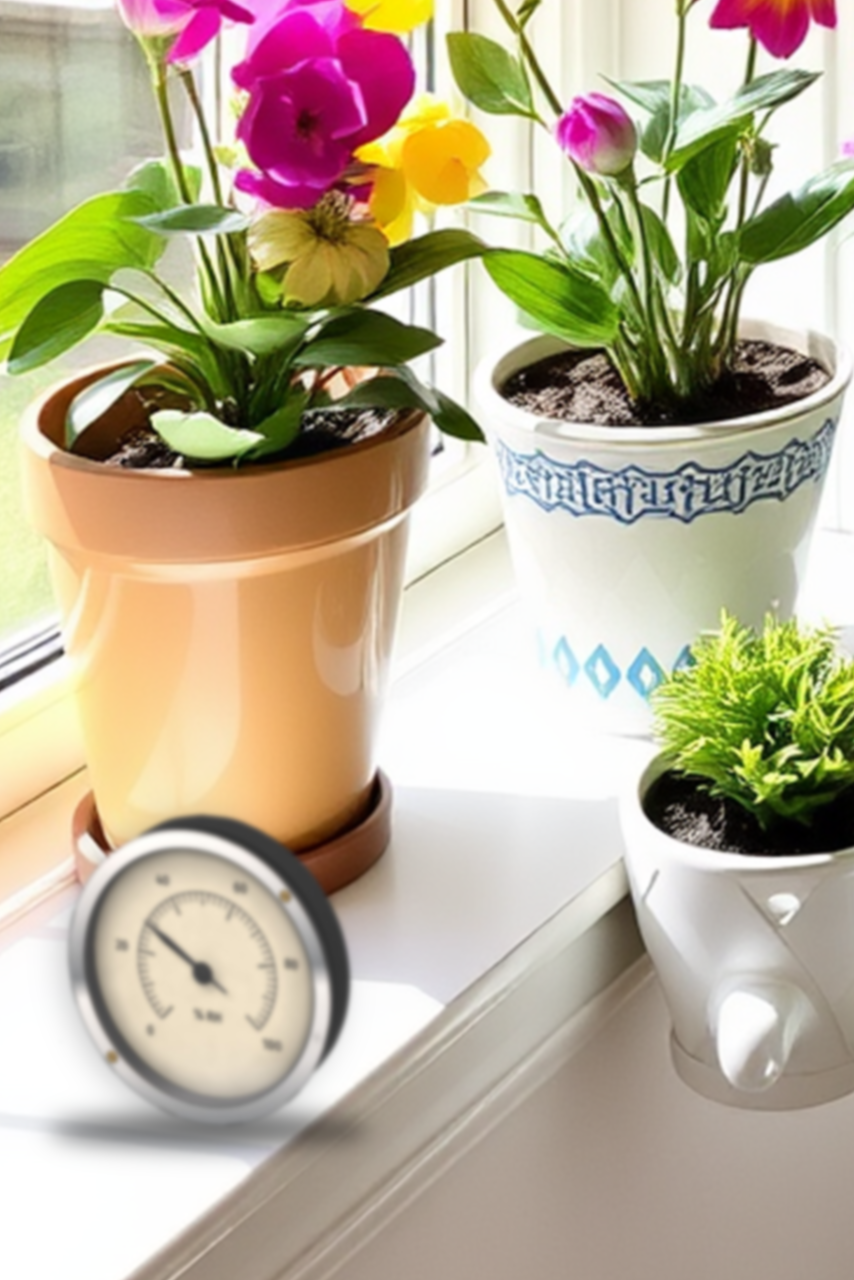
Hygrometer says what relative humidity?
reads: 30 %
